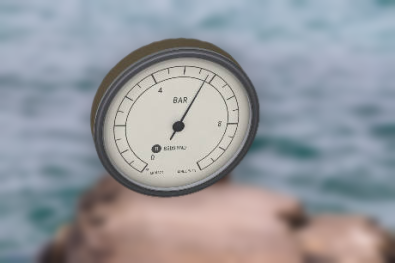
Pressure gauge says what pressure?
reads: 5.75 bar
